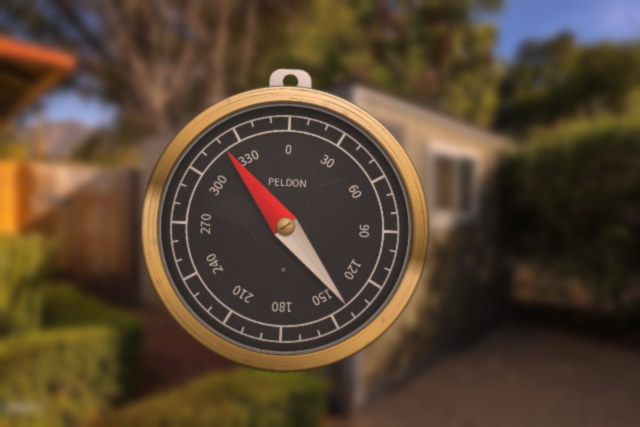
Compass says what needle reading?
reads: 320 °
